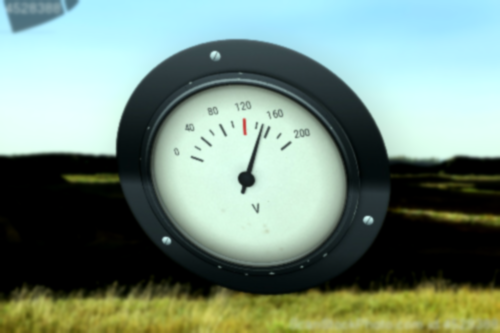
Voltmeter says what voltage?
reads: 150 V
